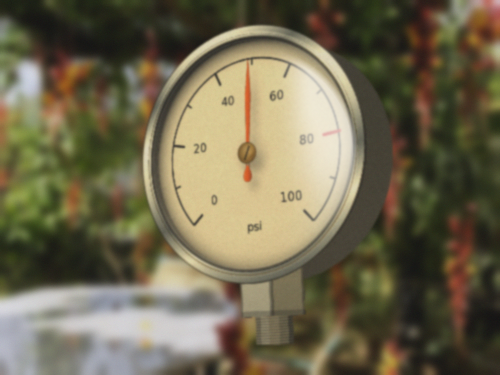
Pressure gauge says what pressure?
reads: 50 psi
